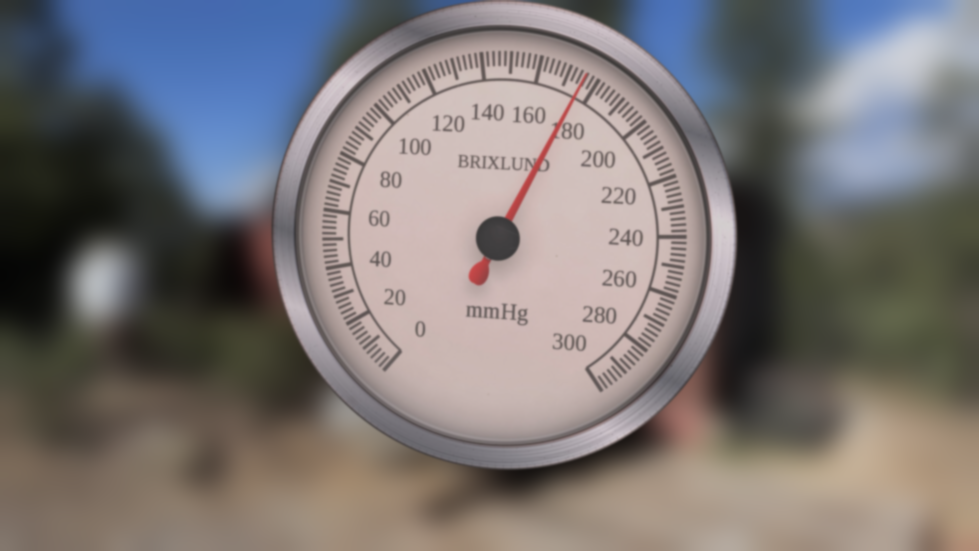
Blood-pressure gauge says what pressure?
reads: 176 mmHg
